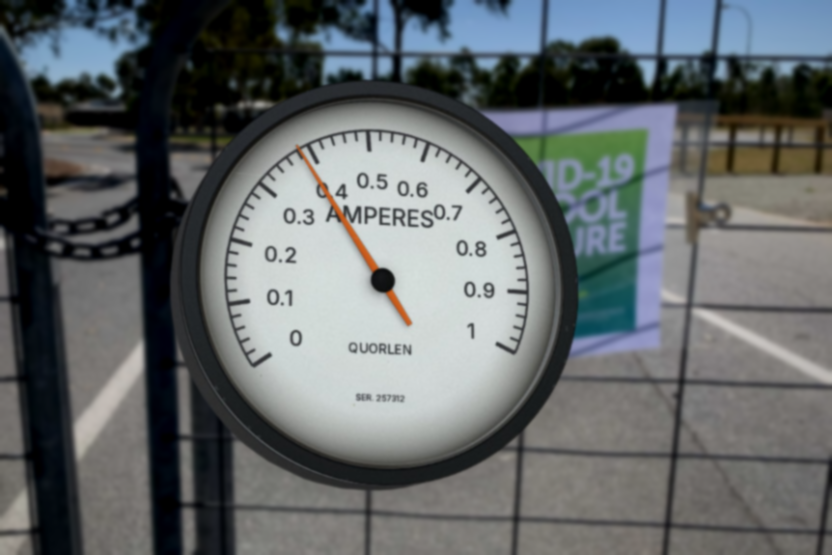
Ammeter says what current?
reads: 0.38 A
